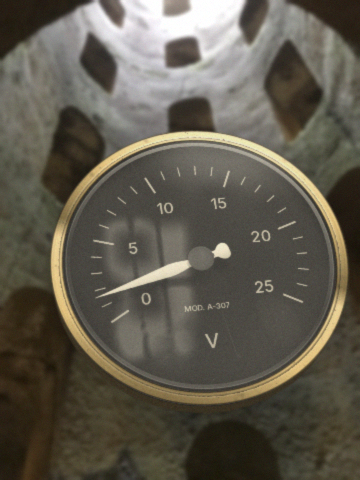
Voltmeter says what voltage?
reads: 1.5 V
